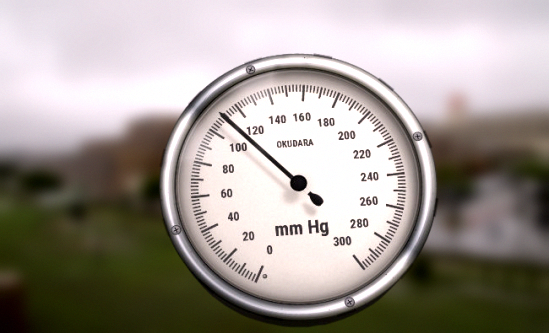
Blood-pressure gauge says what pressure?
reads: 110 mmHg
